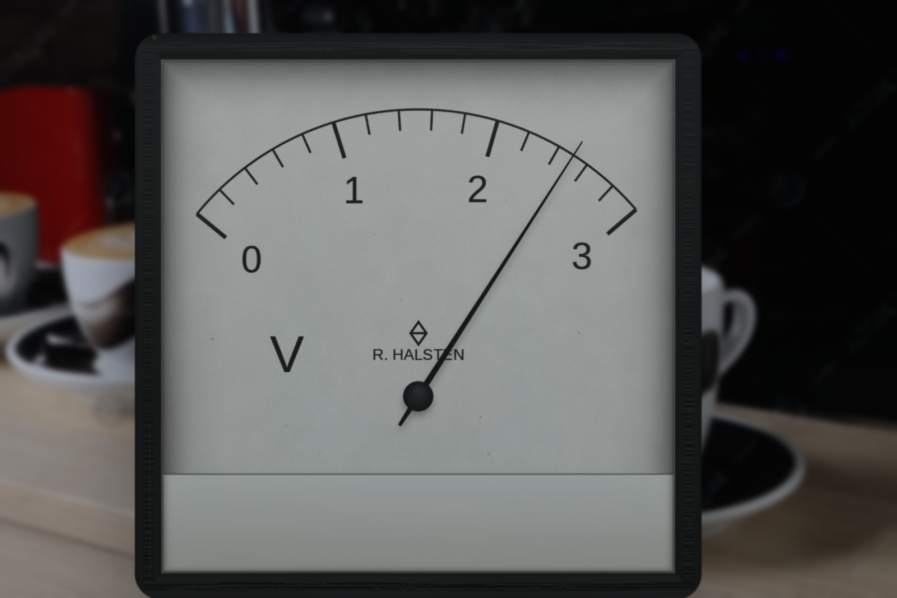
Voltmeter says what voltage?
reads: 2.5 V
